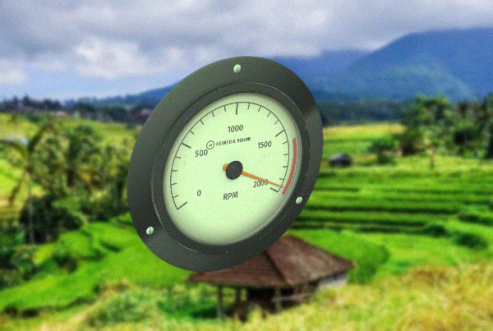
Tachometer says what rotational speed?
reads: 1950 rpm
